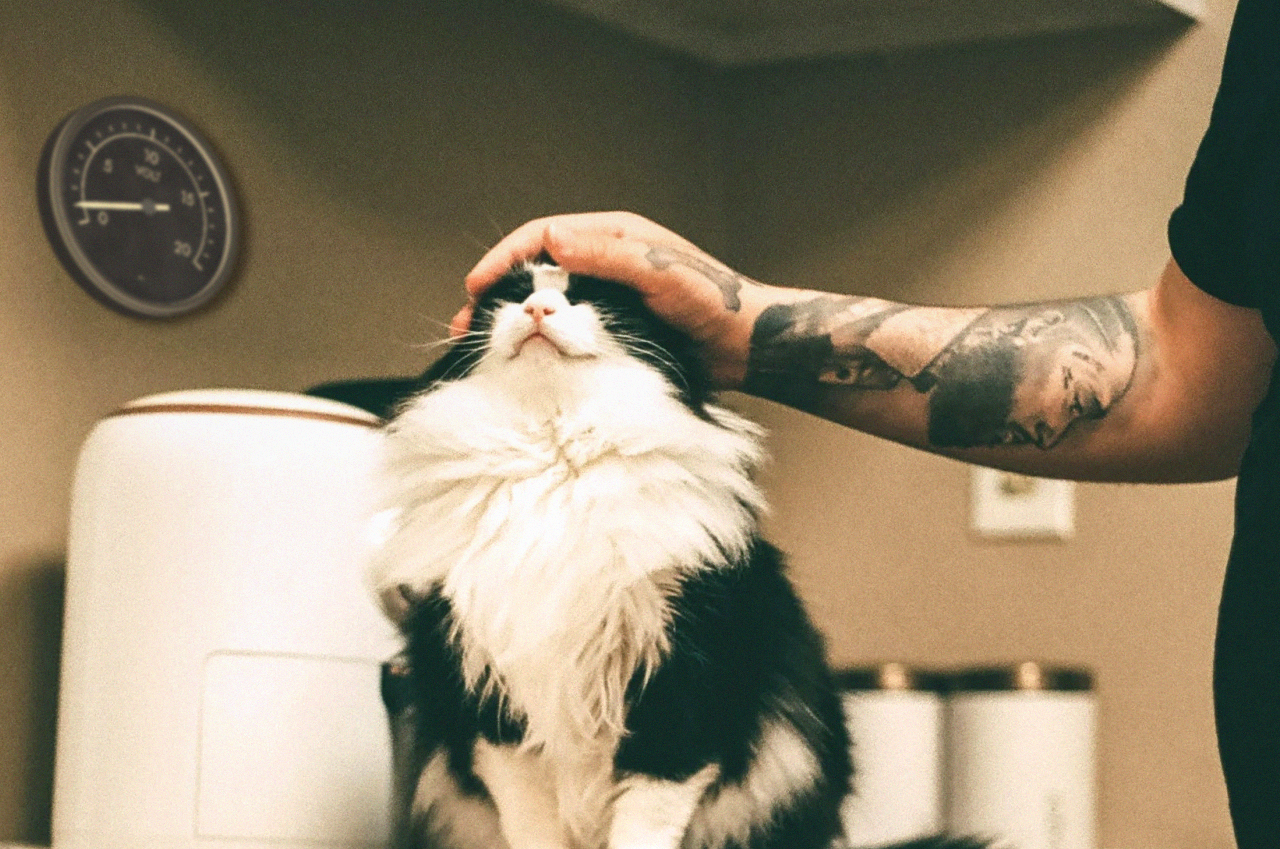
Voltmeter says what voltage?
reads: 1 V
